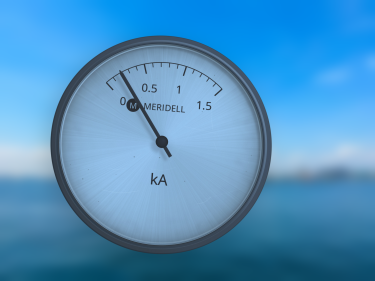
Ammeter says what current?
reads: 0.2 kA
